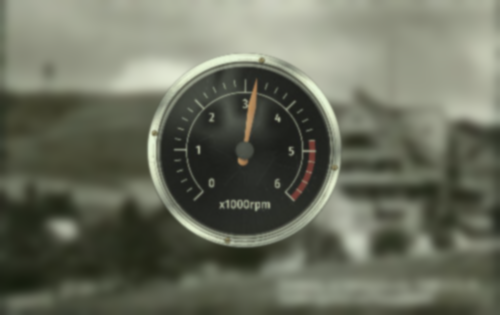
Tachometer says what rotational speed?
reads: 3200 rpm
